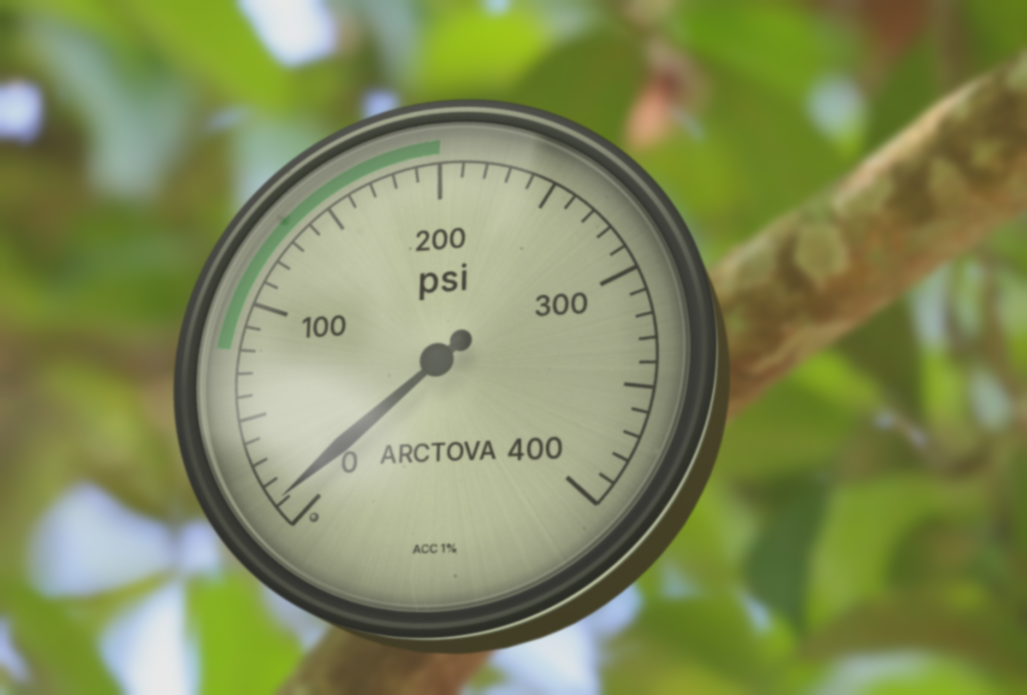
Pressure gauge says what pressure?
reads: 10 psi
